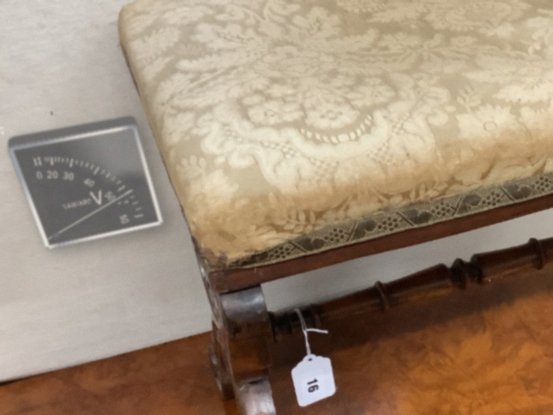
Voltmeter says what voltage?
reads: 52 V
